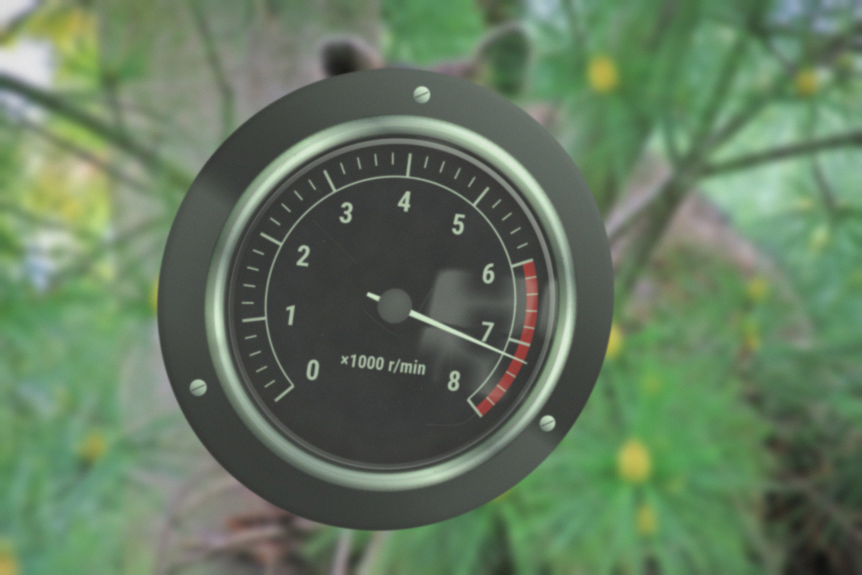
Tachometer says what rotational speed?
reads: 7200 rpm
